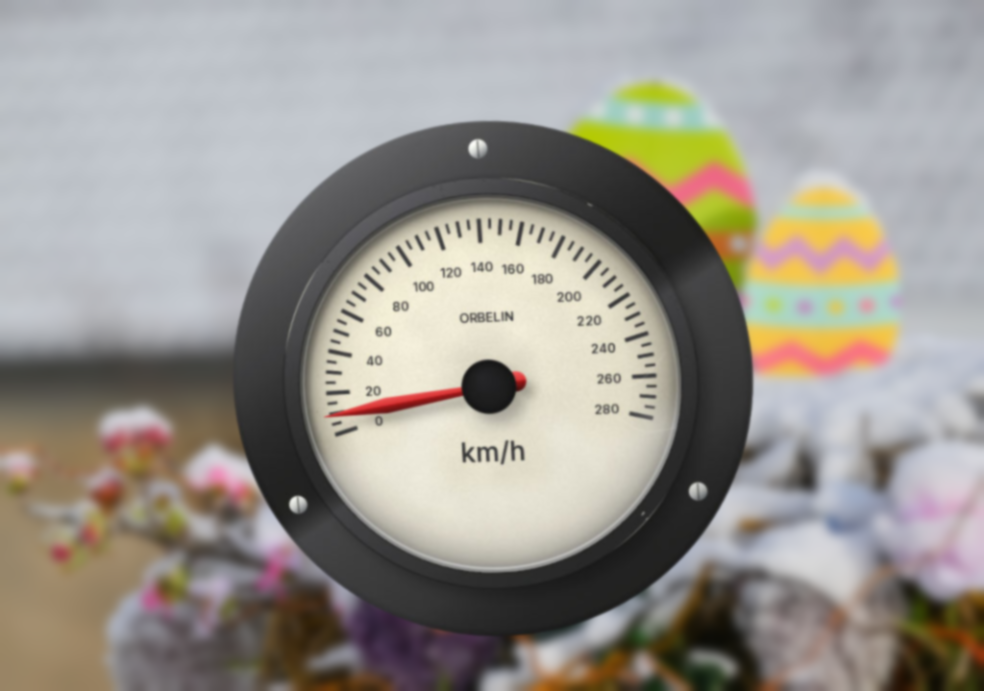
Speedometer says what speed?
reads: 10 km/h
